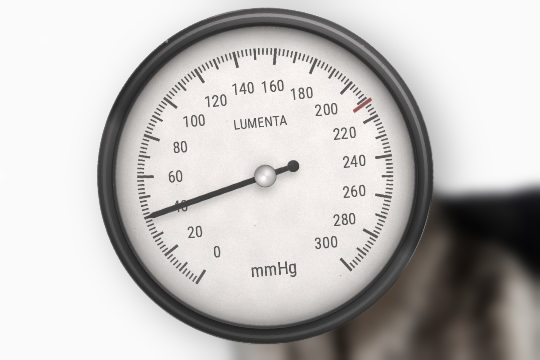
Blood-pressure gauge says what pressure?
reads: 40 mmHg
